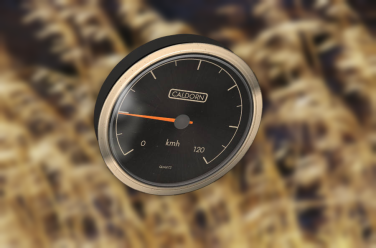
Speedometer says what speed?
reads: 20 km/h
